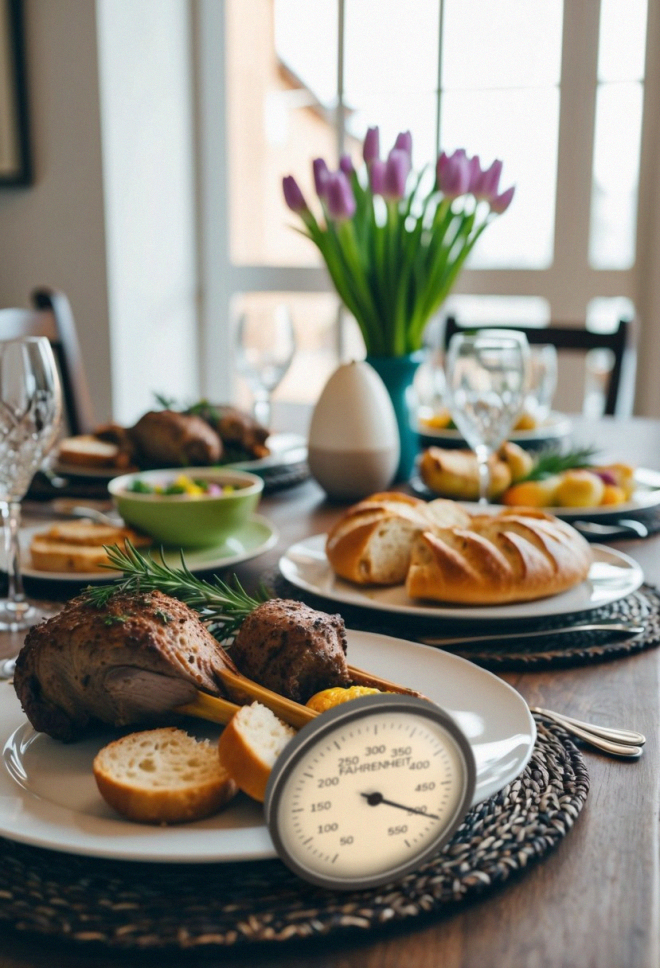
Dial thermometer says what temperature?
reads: 500 °F
